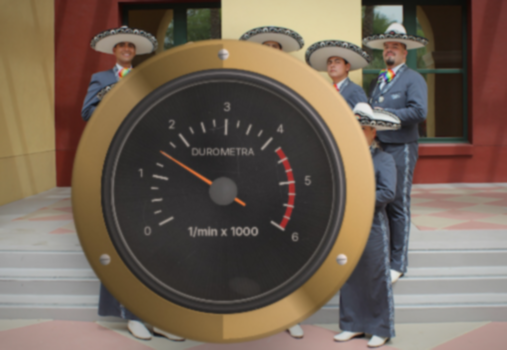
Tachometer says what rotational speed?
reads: 1500 rpm
